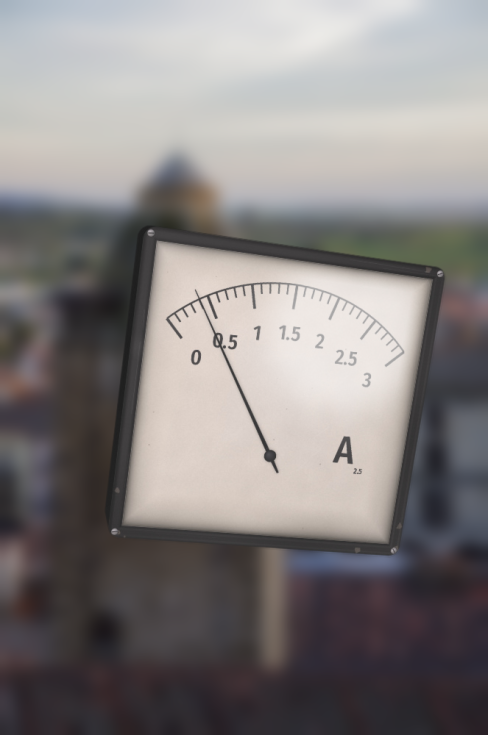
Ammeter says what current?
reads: 0.4 A
